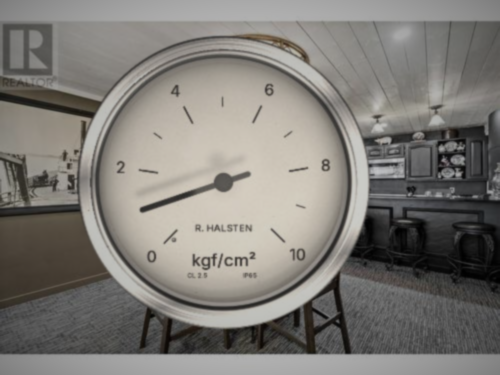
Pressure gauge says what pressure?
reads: 1 kg/cm²
